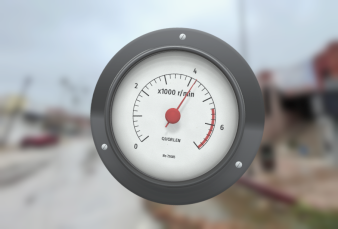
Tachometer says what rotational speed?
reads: 4200 rpm
